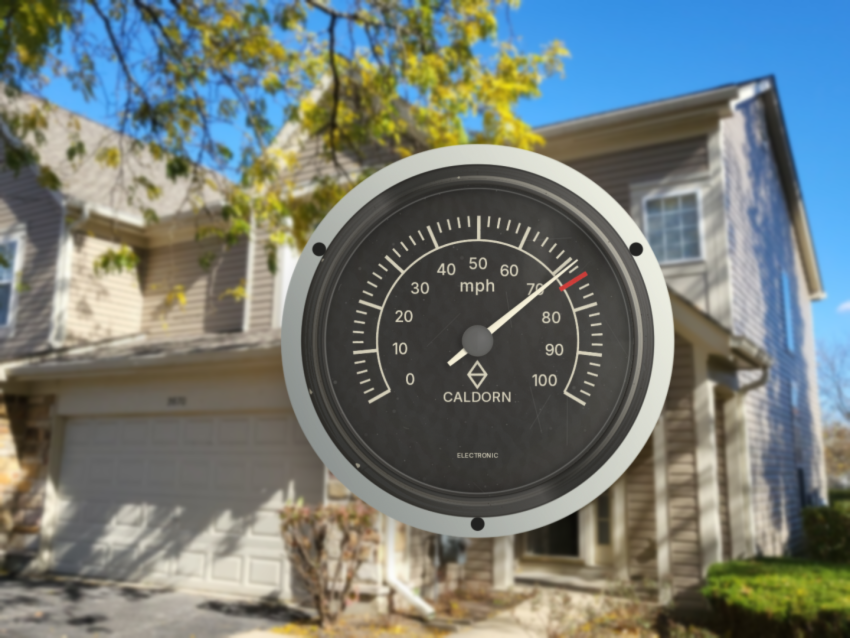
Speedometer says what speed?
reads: 71 mph
